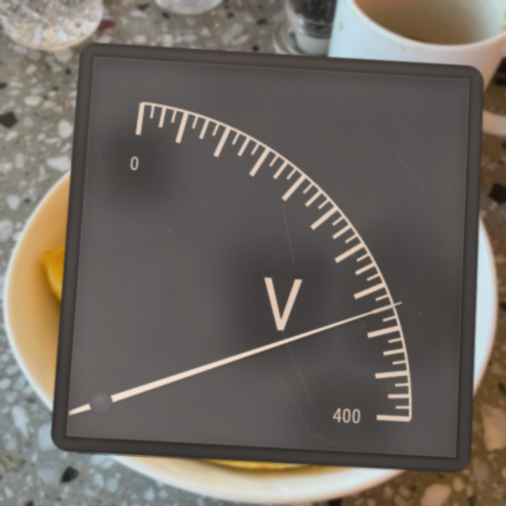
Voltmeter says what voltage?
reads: 300 V
